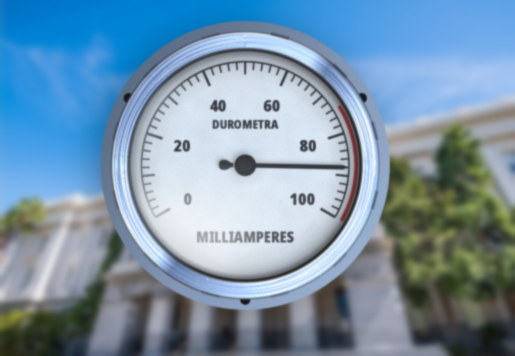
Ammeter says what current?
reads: 88 mA
